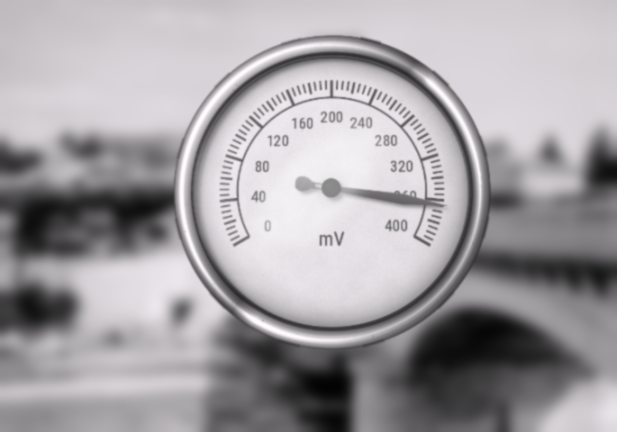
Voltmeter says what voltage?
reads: 365 mV
